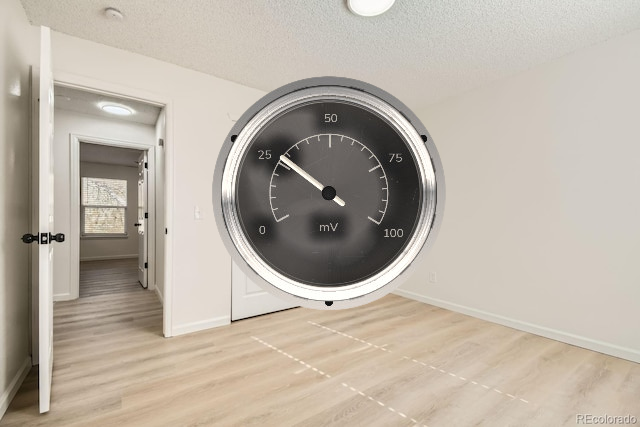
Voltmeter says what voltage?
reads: 27.5 mV
